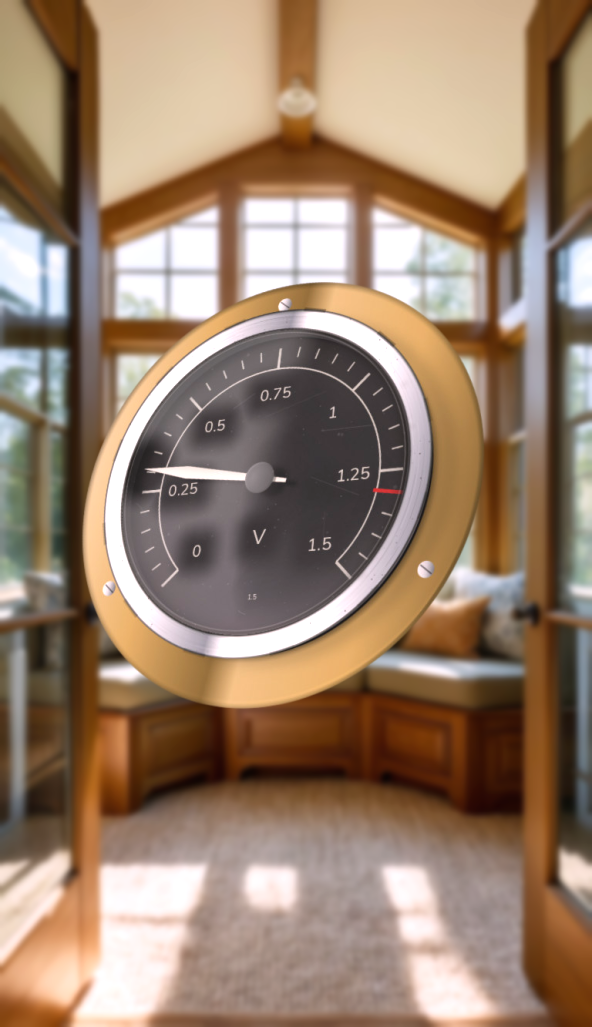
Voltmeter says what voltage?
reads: 0.3 V
